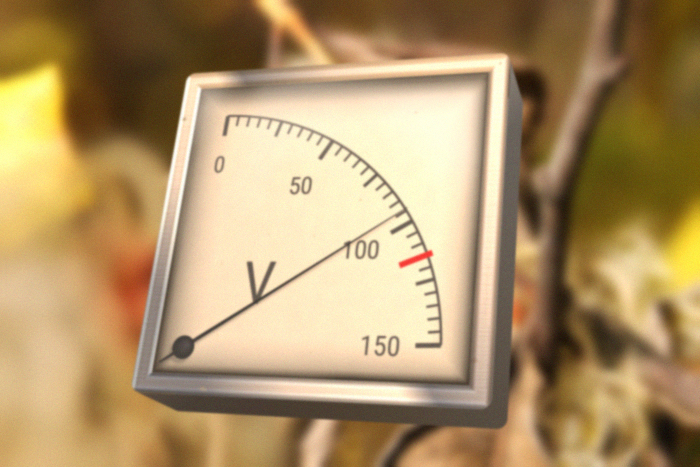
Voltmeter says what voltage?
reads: 95 V
